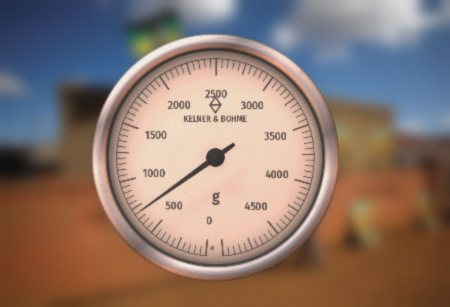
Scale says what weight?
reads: 700 g
